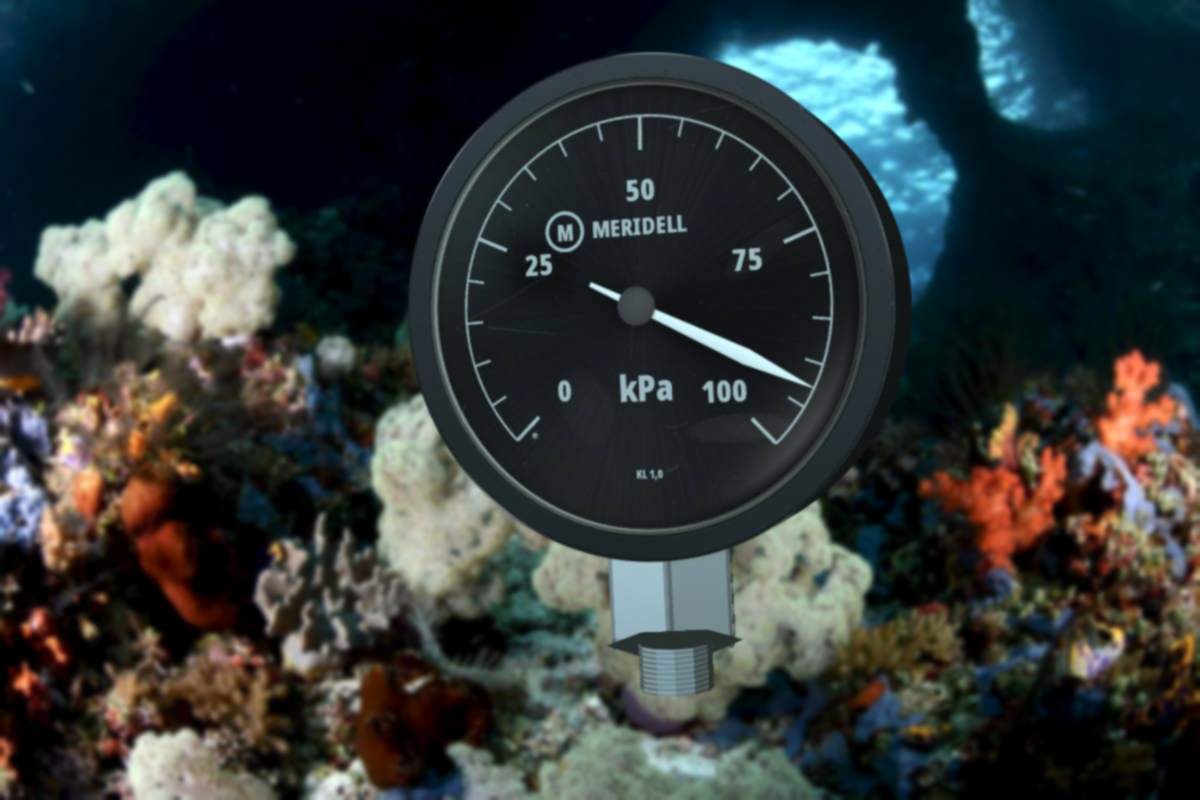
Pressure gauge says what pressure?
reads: 92.5 kPa
